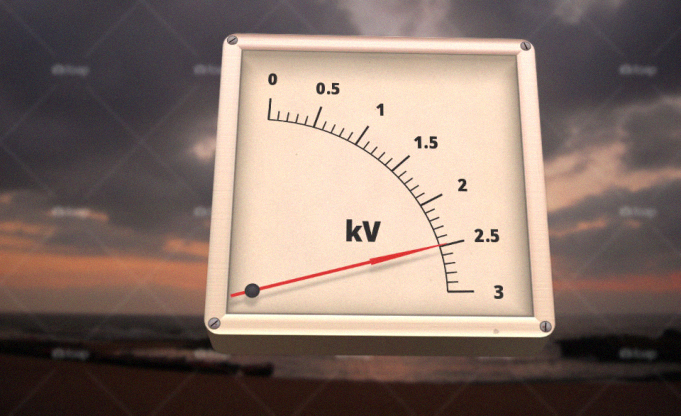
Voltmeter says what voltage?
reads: 2.5 kV
